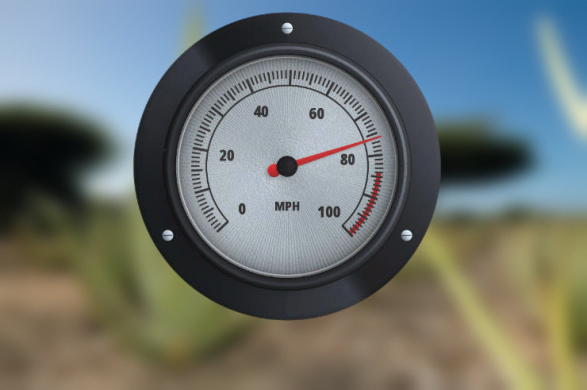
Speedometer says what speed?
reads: 76 mph
